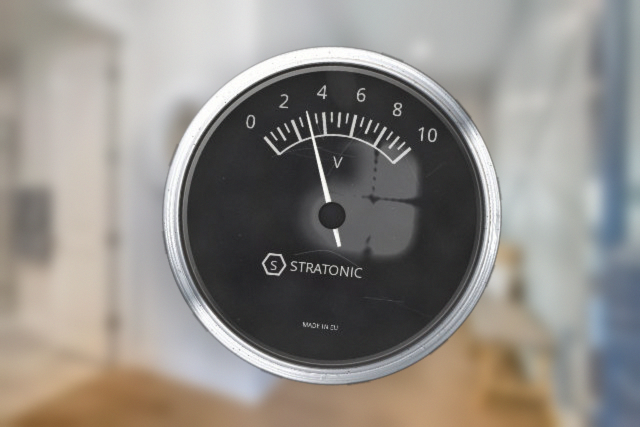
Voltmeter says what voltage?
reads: 3 V
